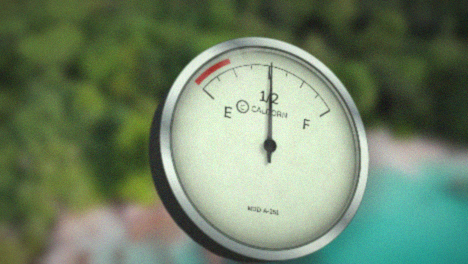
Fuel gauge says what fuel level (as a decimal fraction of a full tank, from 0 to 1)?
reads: 0.5
